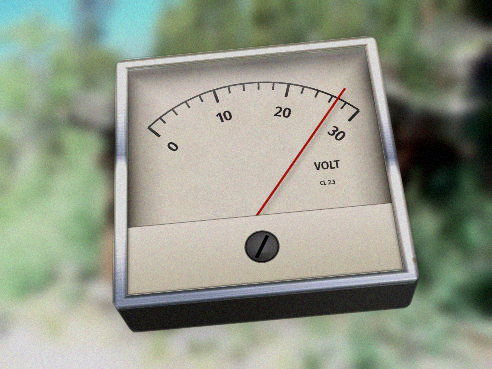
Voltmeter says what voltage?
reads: 27 V
